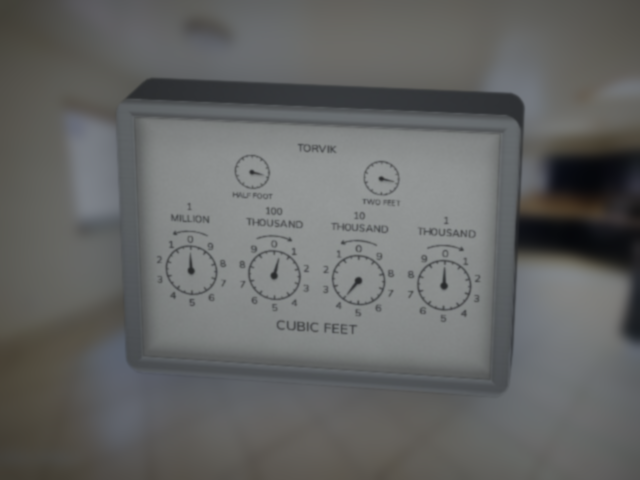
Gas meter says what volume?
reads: 4000 ft³
